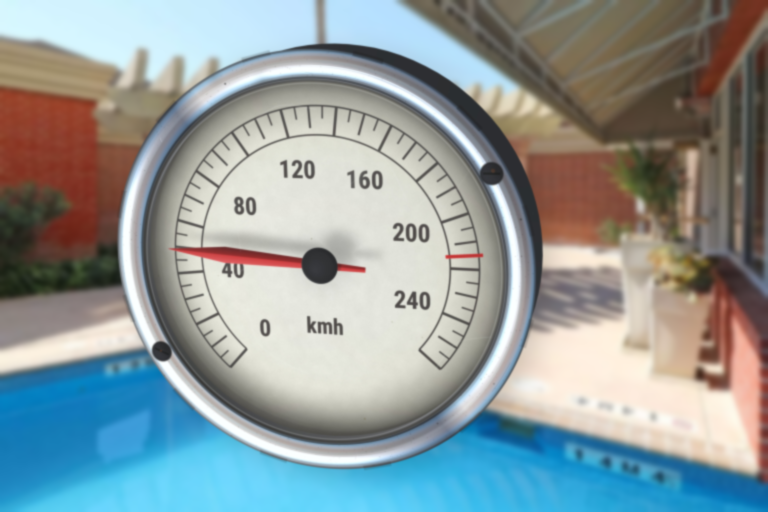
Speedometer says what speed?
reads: 50 km/h
